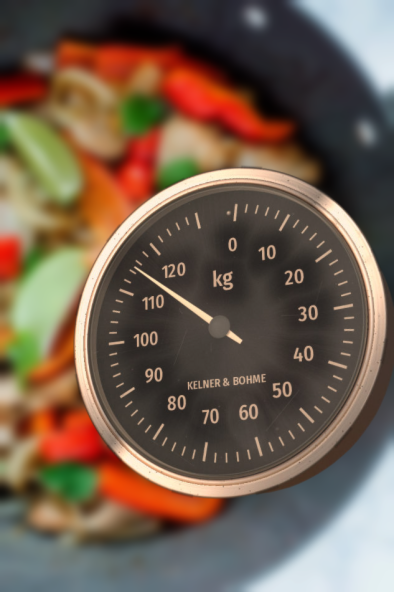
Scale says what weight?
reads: 115 kg
